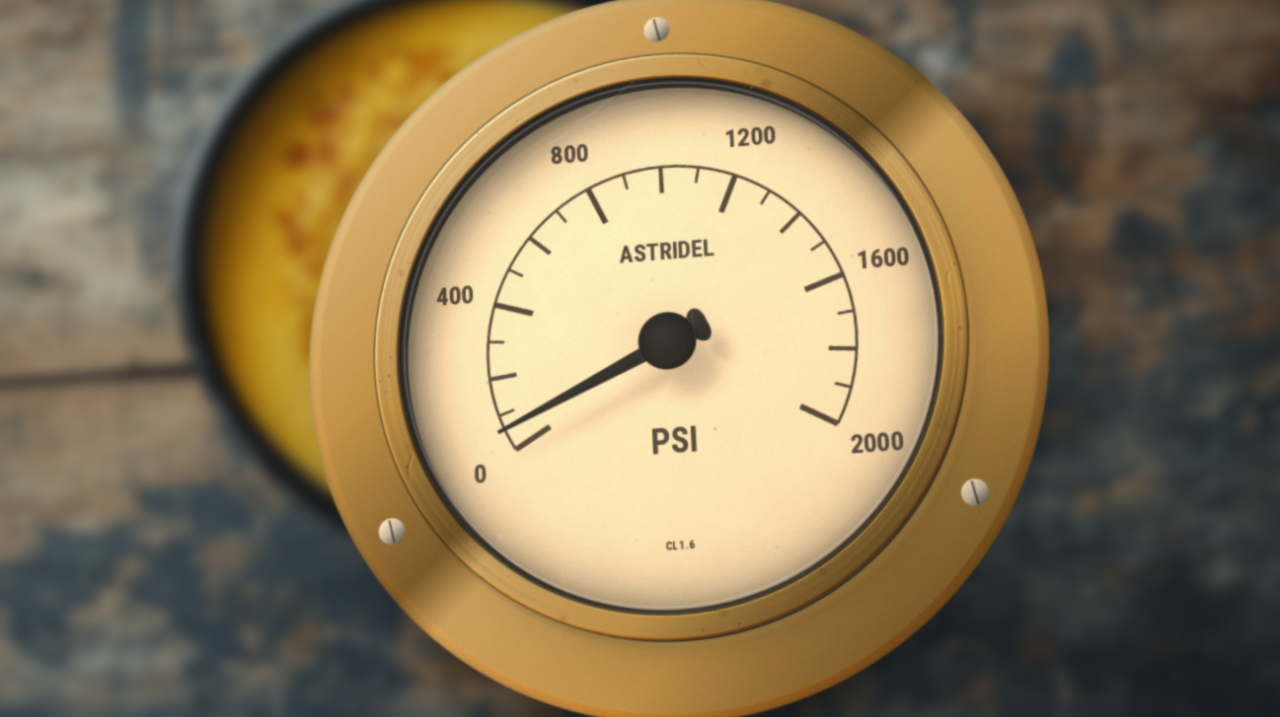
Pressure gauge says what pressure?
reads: 50 psi
